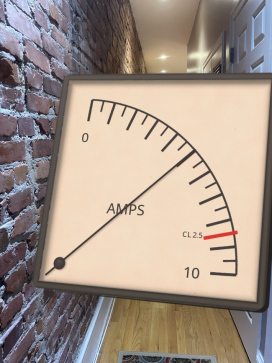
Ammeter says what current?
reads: 5 A
